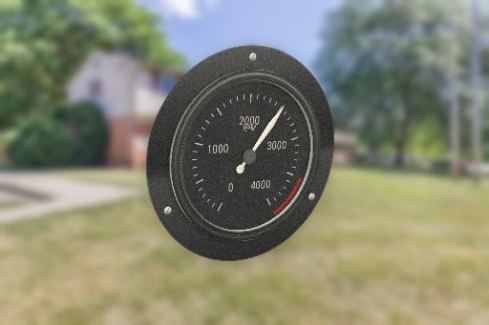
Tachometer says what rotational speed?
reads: 2500 rpm
